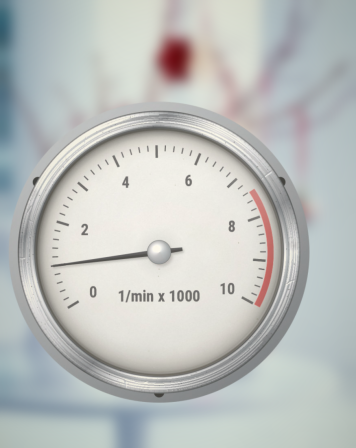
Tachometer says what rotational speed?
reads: 1000 rpm
